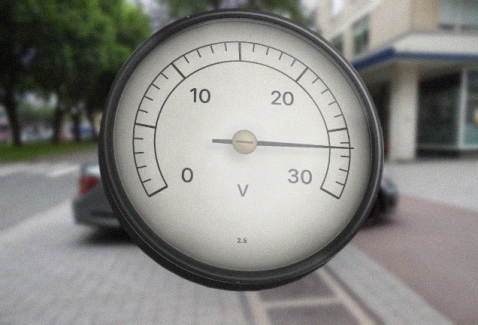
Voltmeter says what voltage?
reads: 26.5 V
